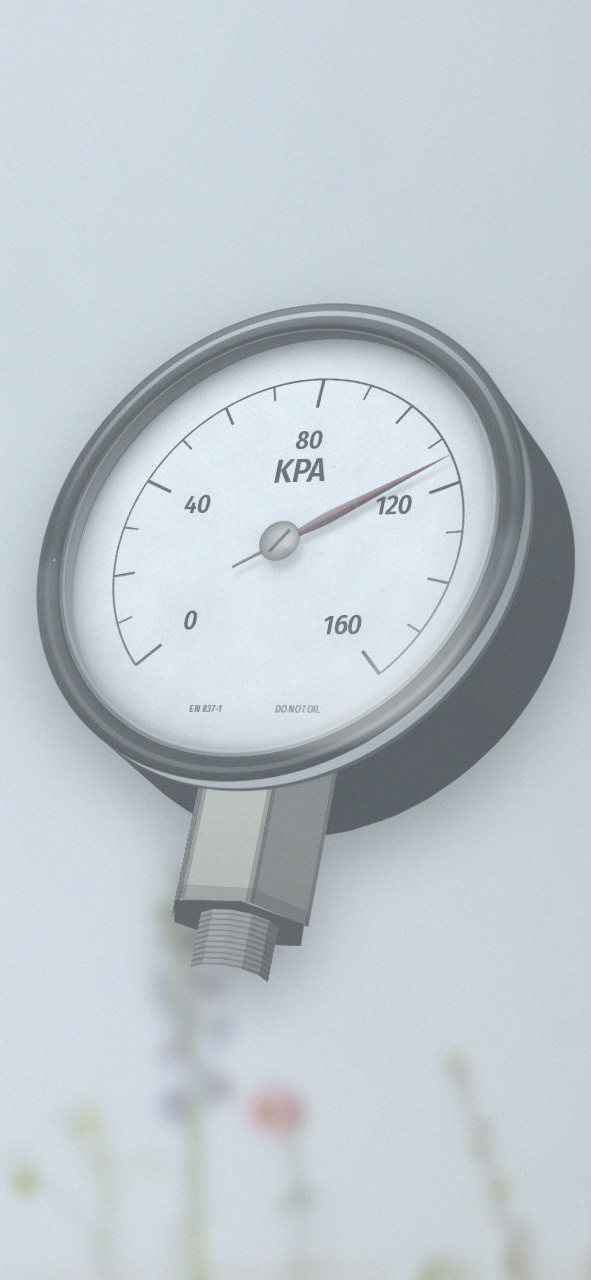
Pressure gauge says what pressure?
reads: 115 kPa
